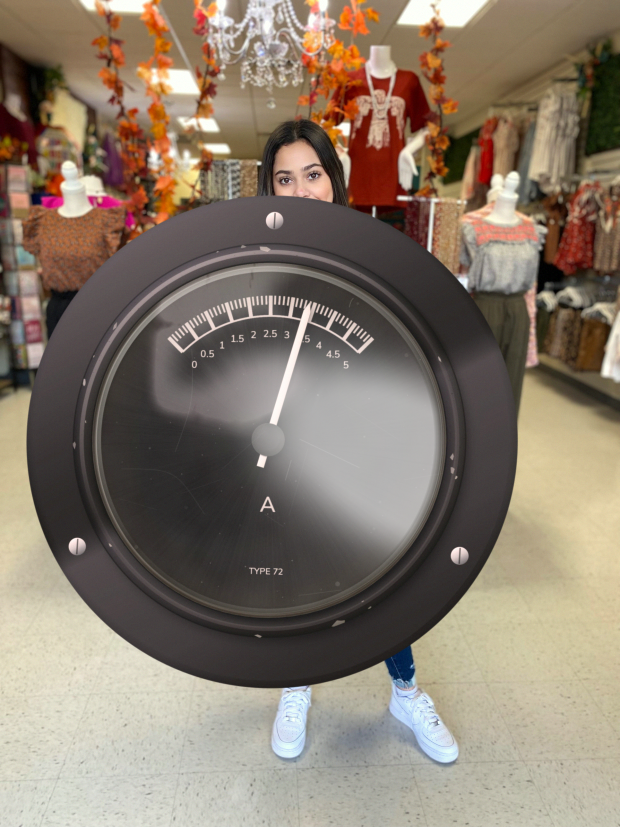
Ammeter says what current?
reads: 3.4 A
